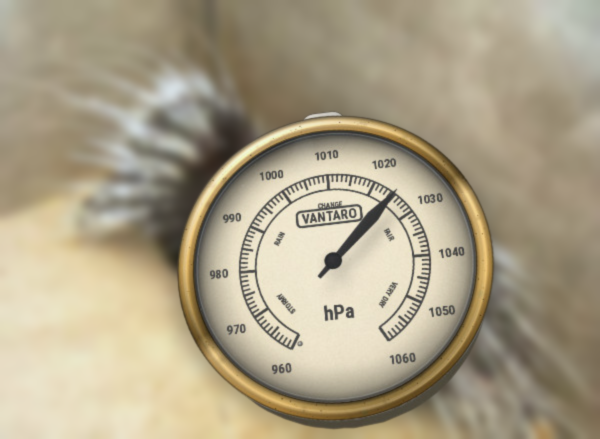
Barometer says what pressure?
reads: 1025 hPa
